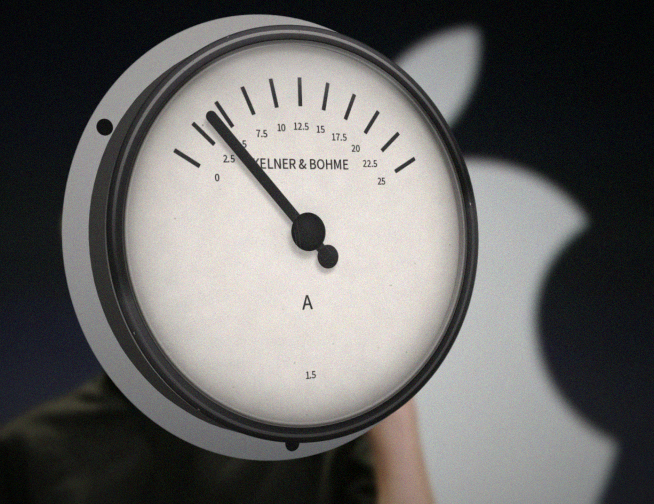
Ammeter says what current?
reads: 3.75 A
